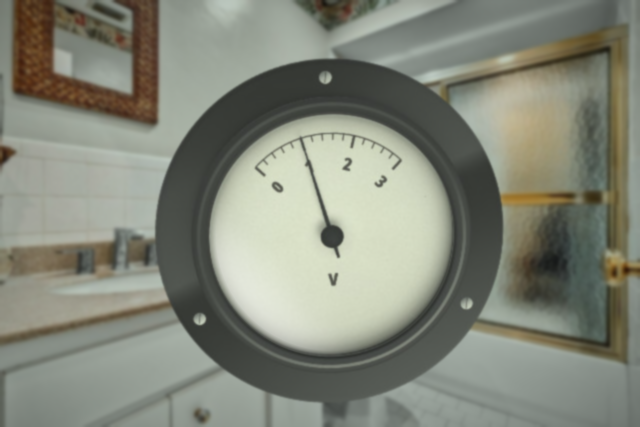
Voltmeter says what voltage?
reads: 1 V
